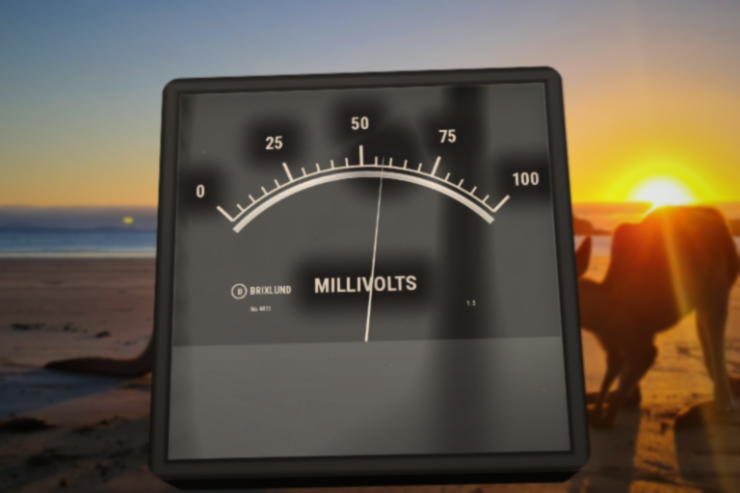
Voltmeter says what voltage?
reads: 57.5 mV
